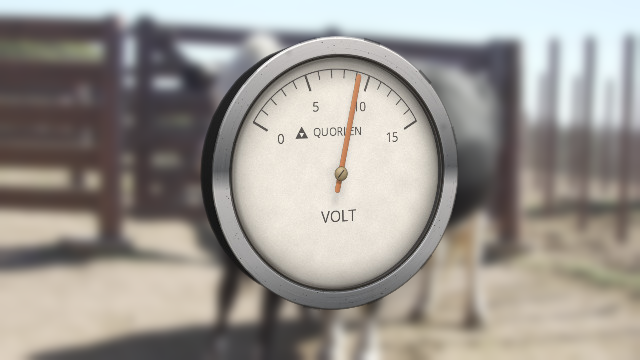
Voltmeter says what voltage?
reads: 9 V
